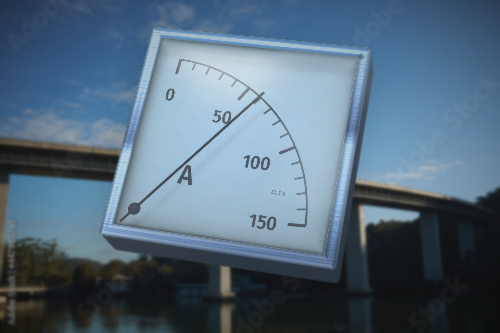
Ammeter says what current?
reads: 60 A
